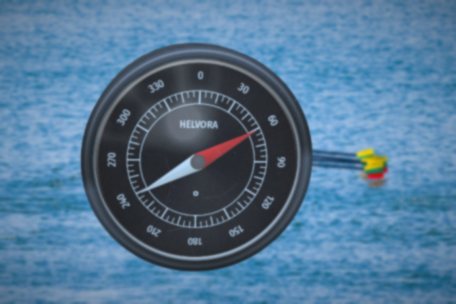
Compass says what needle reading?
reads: 60 °
